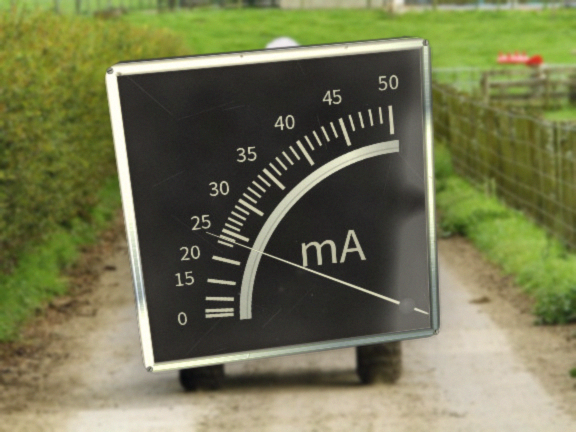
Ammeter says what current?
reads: 24 mA
